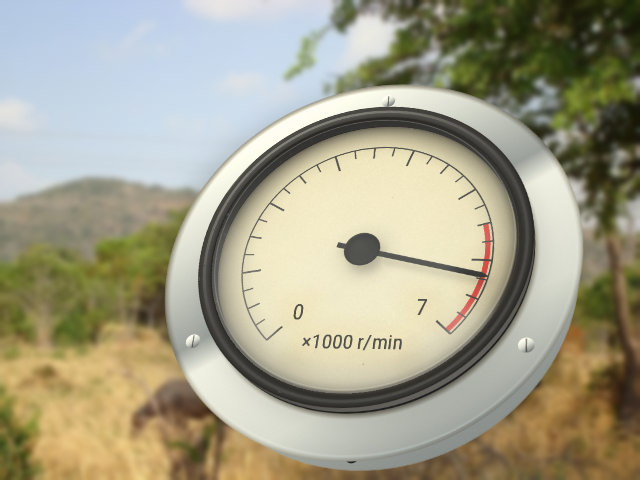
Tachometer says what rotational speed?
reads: 6250 rpm
